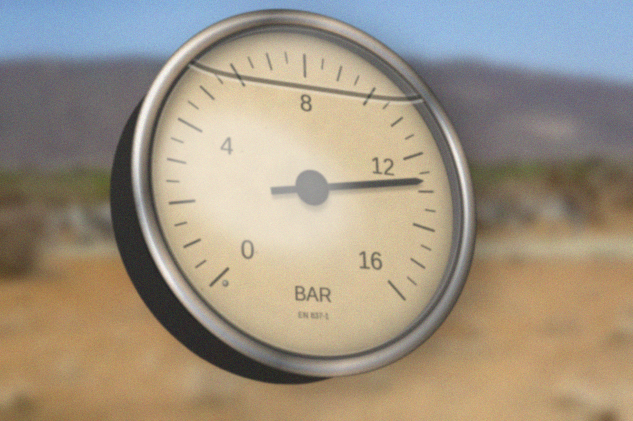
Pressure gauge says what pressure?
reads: 12.75 bar
